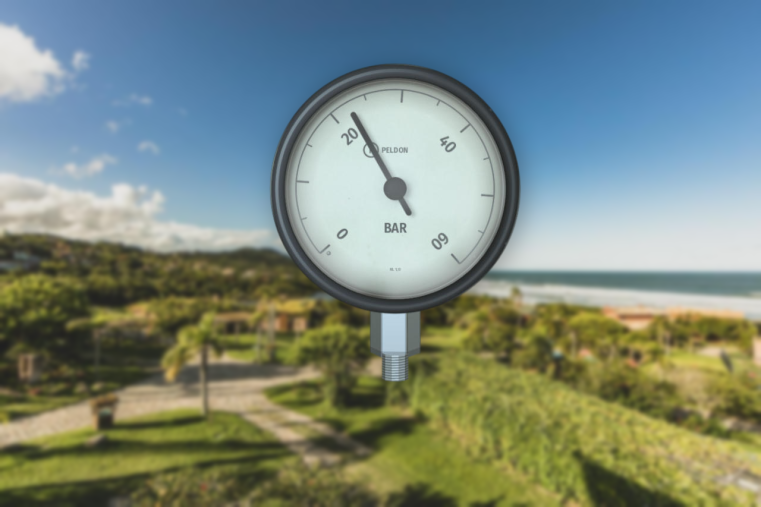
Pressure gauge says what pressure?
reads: 22.5 bar
